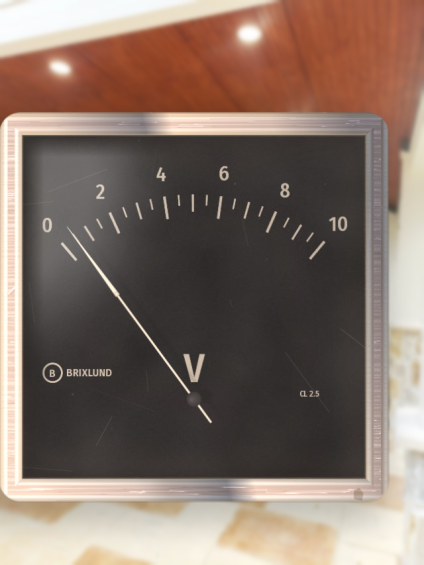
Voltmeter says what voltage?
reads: 0.5 V
